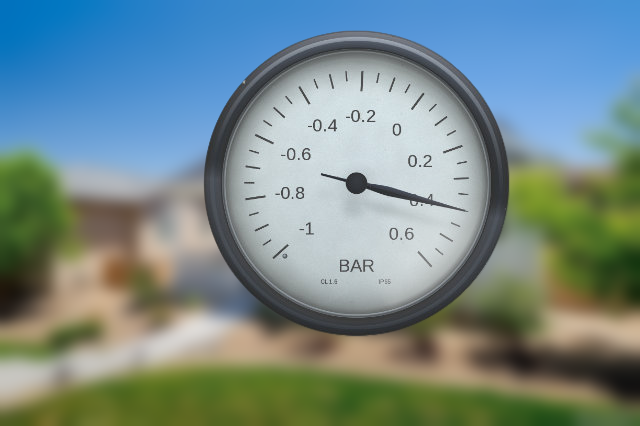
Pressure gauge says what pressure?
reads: 0.4 bar
